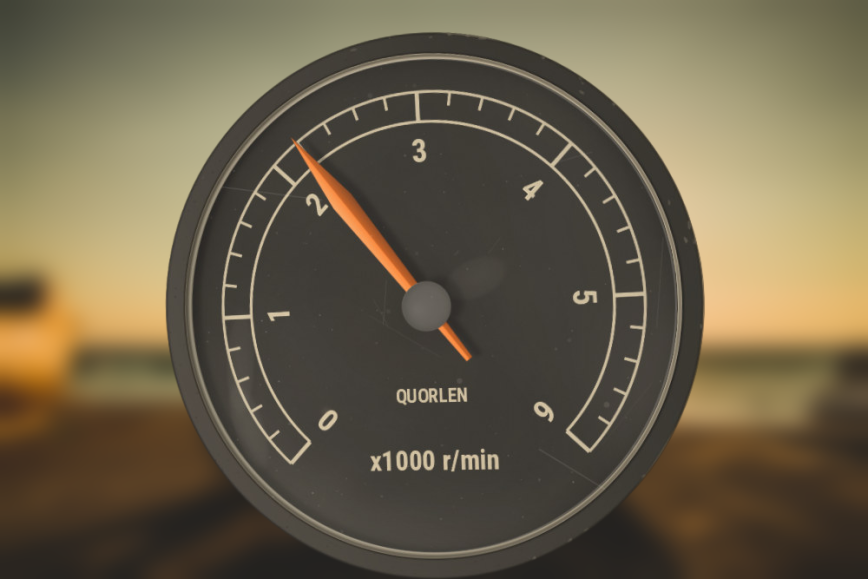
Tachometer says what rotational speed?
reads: 2200 rpm
